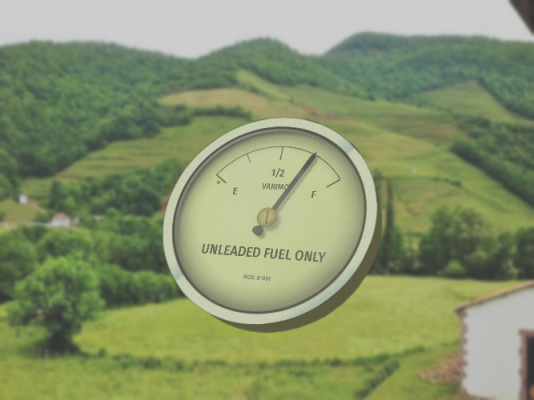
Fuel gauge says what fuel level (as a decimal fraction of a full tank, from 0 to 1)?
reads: 0.75
